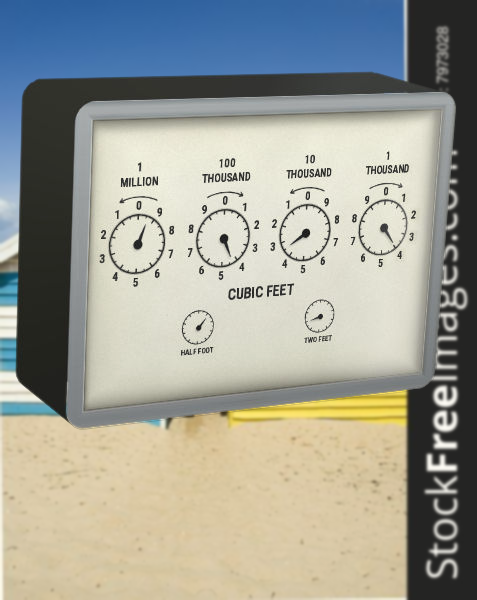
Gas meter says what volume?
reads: 943400 ft³
